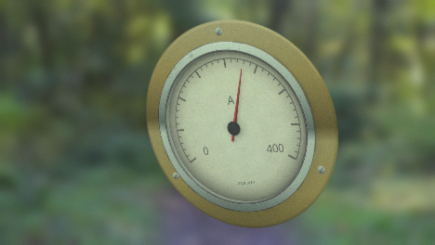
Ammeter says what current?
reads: 230 A
